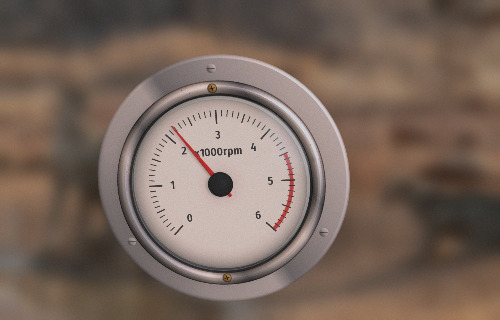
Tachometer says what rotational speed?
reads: 2200 rpm
